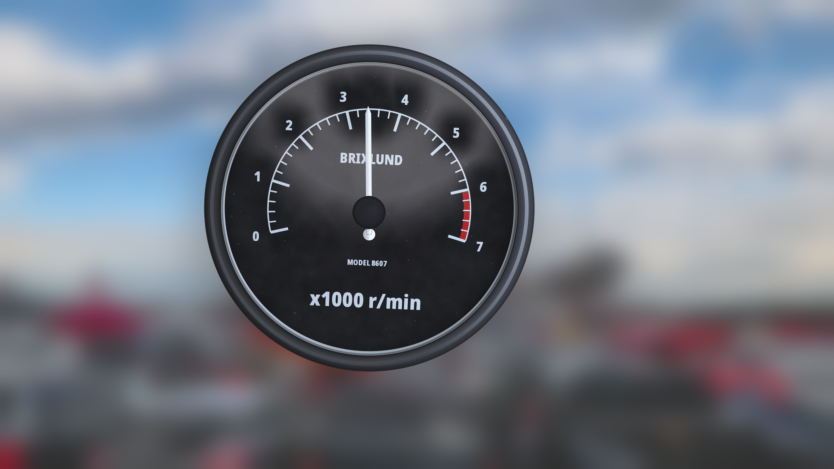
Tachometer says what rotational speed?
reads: 3400 rpm
